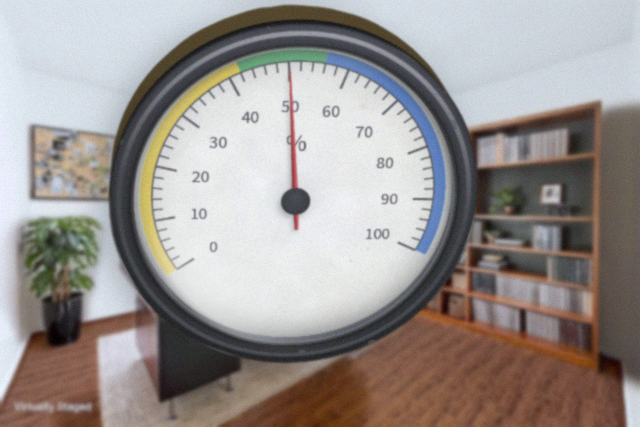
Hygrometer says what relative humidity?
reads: 50 %
